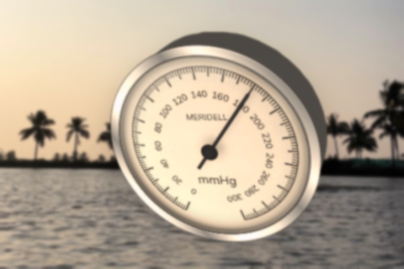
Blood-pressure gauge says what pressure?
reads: 180 mmHg
